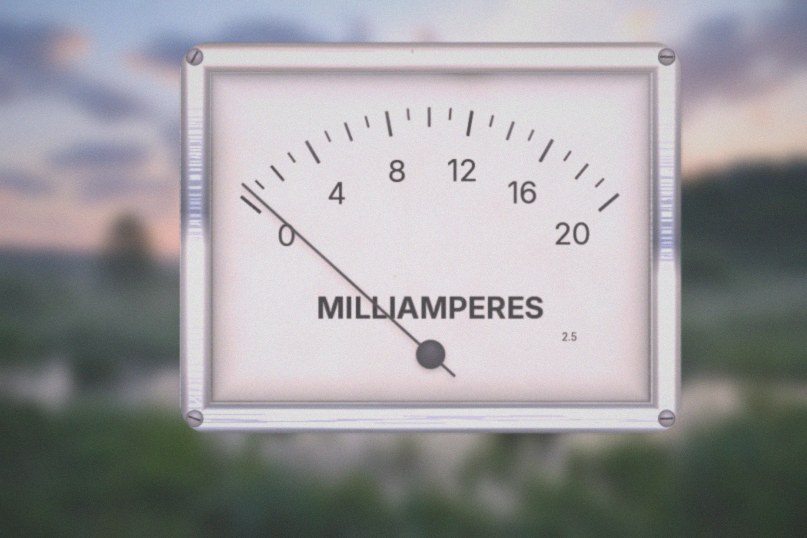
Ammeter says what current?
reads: 0.5 mA
